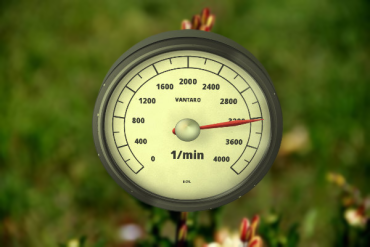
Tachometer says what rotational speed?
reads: 3200 rpm
